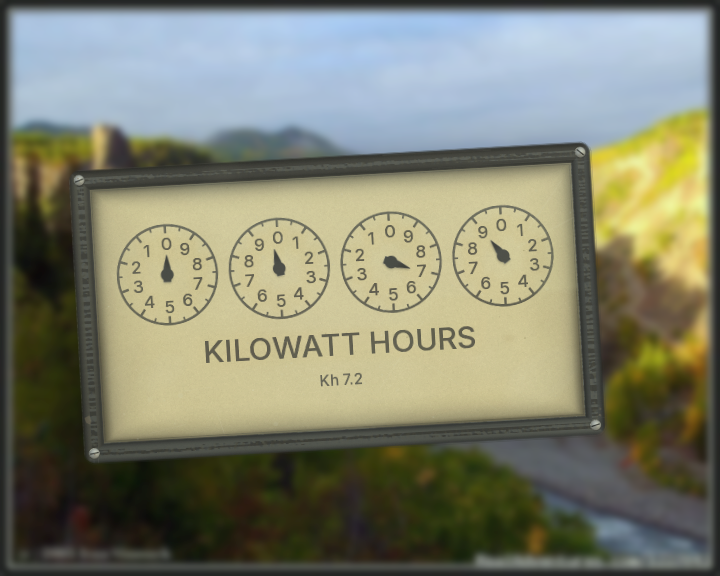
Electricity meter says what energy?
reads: 9969 kWh
